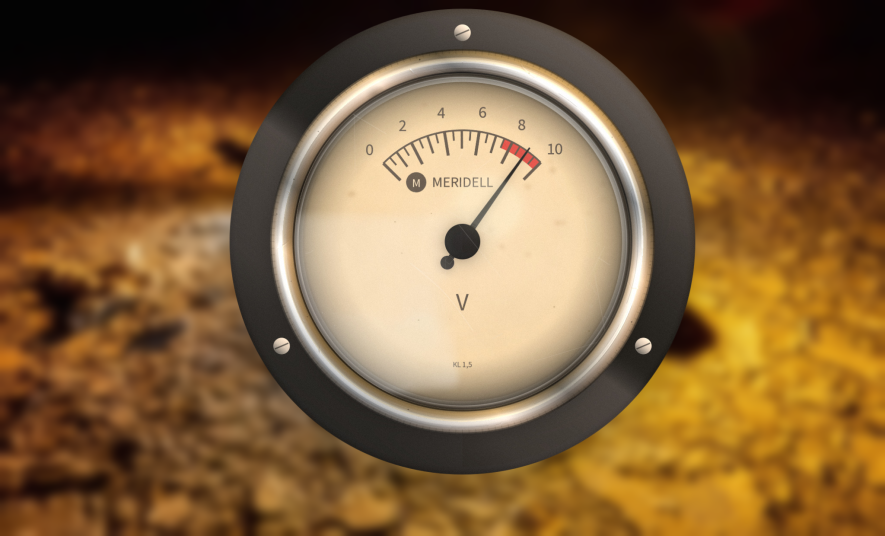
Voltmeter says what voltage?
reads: 9 V
